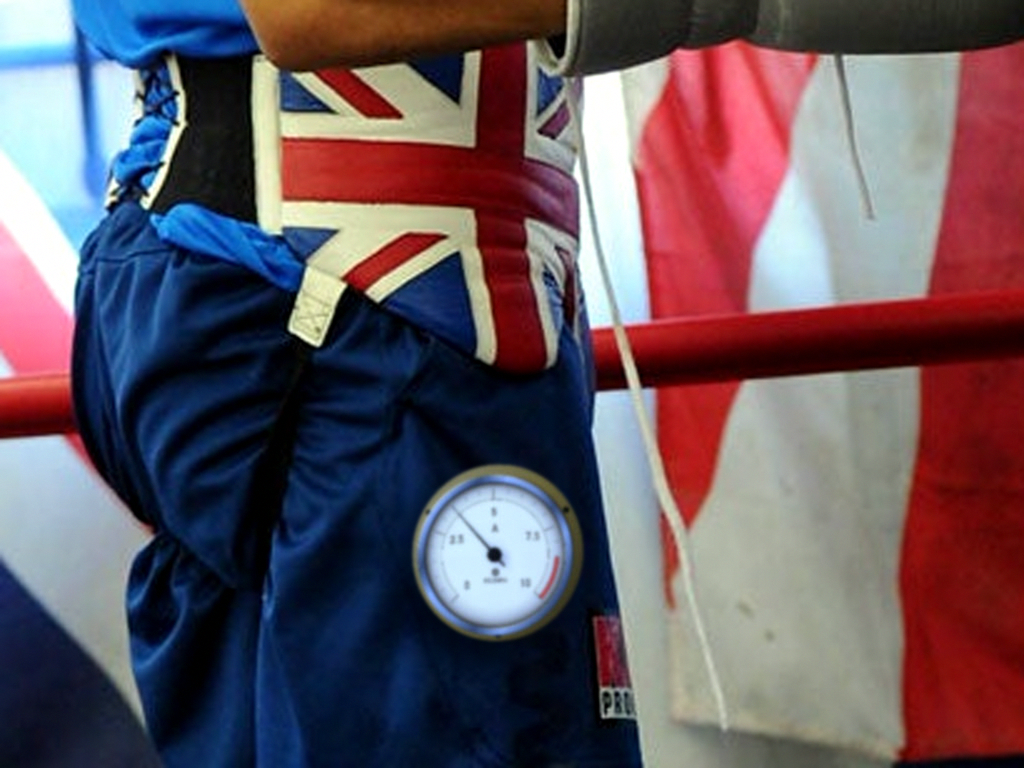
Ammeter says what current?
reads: 3.5 A
